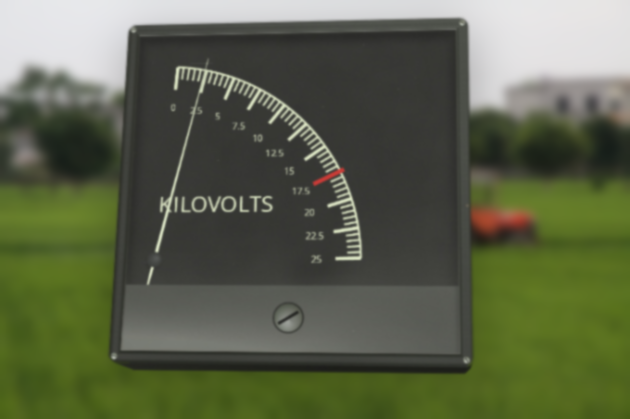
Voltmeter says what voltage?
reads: 2.5 kV
